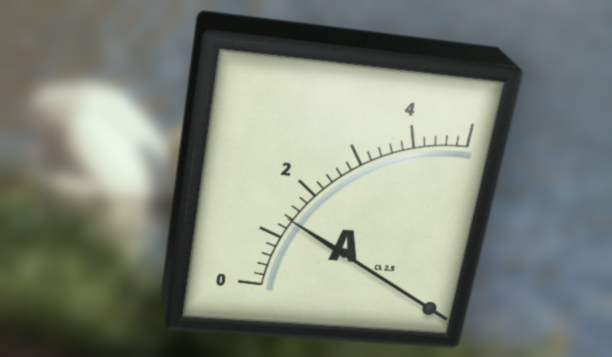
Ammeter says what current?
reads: 1.4 A
